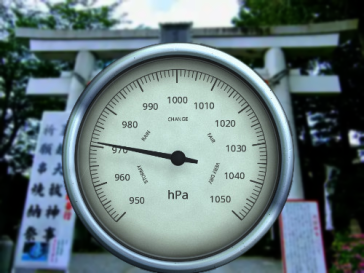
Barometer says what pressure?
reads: 971 hPa
